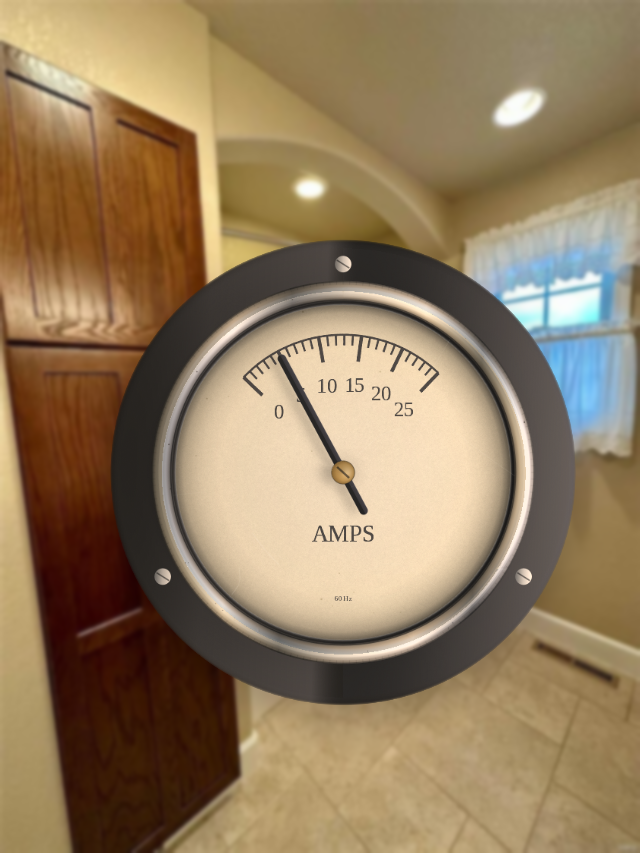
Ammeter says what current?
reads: 5 A
